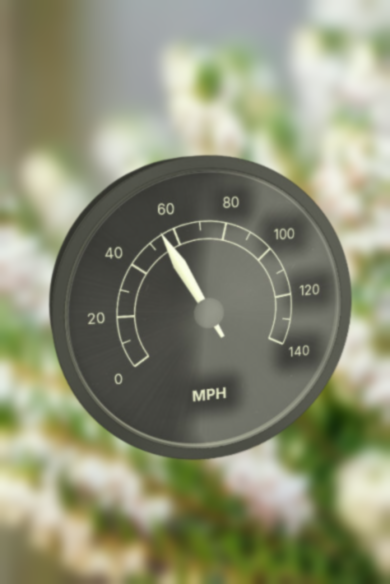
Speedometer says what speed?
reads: 55 mph
